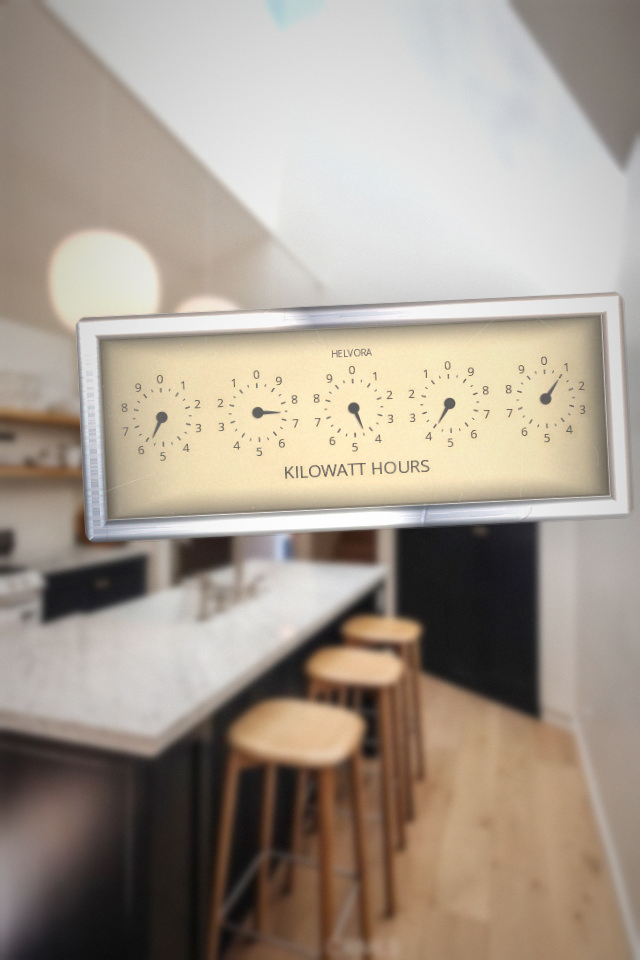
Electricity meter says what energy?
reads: 57441 kWh
